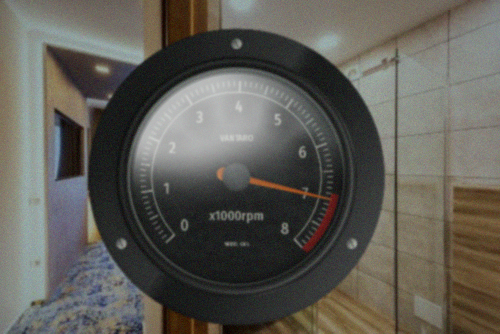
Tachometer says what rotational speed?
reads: 7000 rpm
